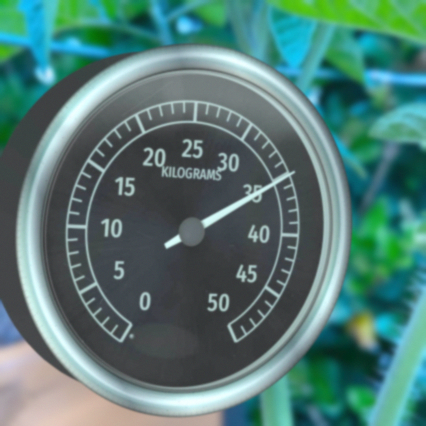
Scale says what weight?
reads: 35 kg
